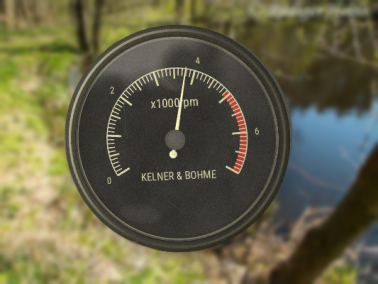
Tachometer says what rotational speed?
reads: 3800 rpm
